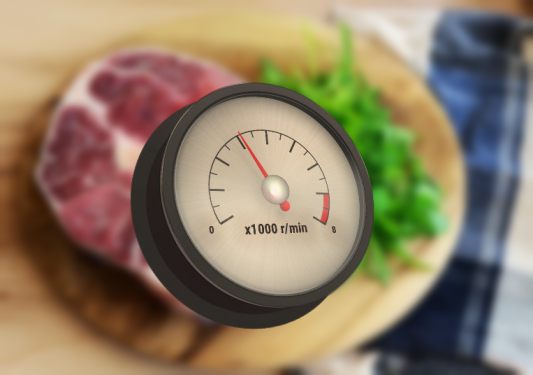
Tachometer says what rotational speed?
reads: 3000 rpm
